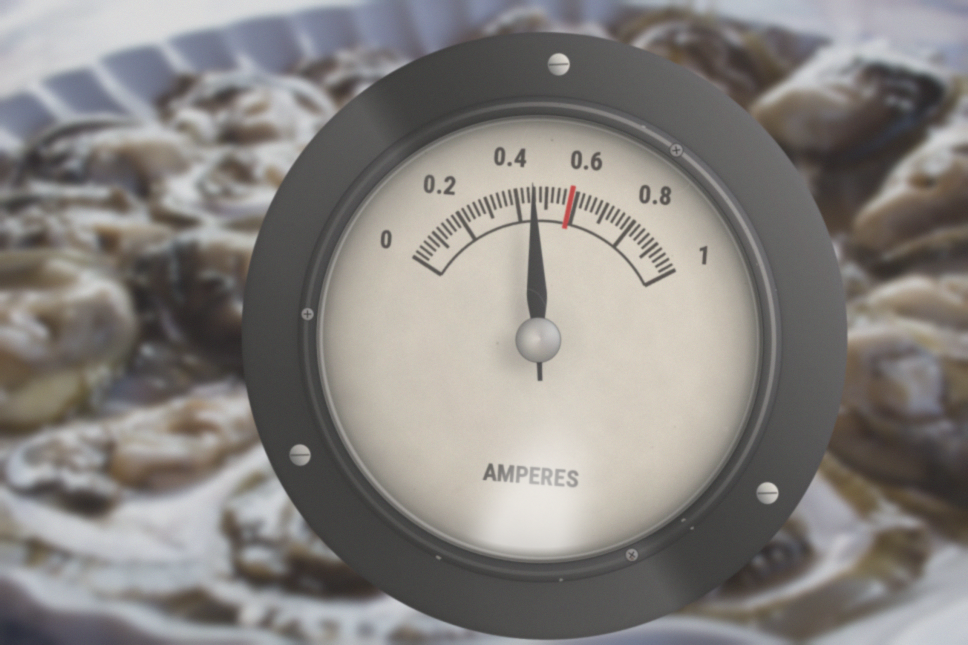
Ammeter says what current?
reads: 0.46 A
